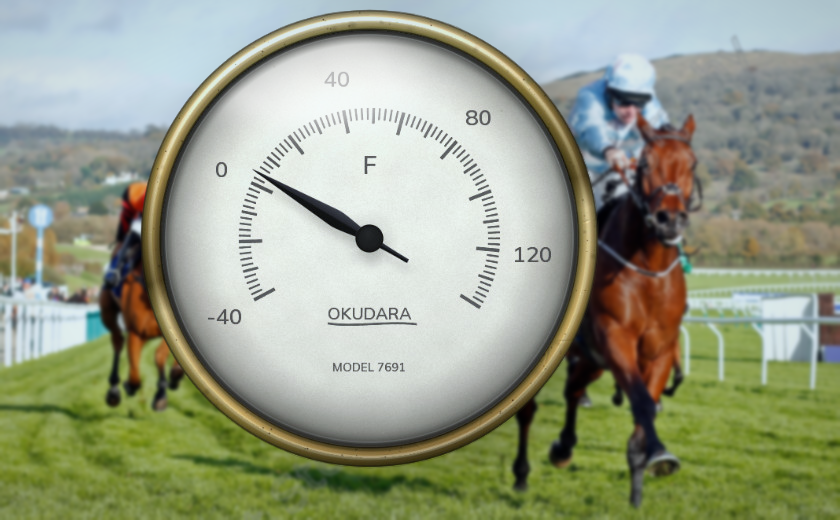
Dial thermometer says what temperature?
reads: 4 °F
